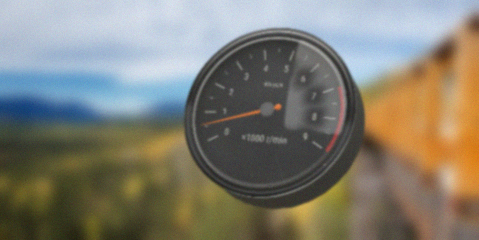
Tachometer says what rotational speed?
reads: 500 rpm
